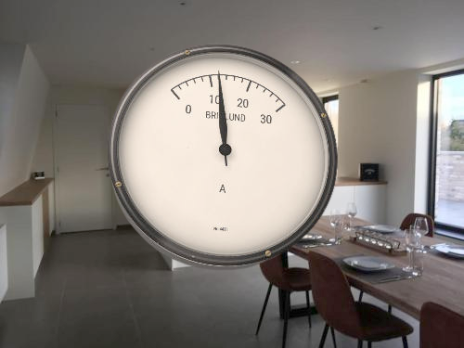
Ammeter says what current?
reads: 12 A
